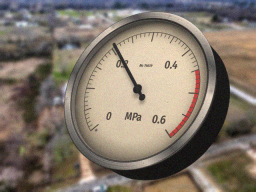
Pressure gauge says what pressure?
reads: 0.21 MPa
